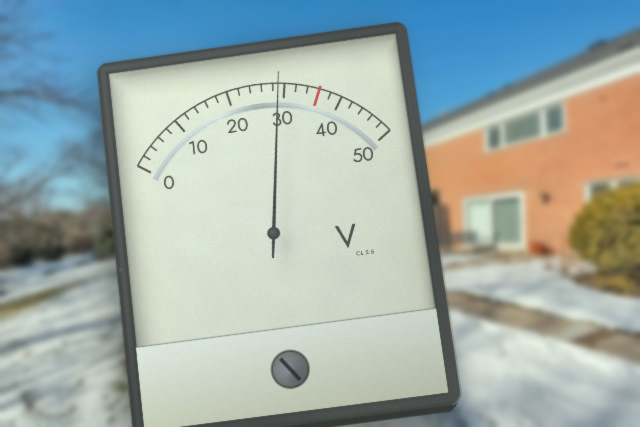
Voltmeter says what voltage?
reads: 29 V
